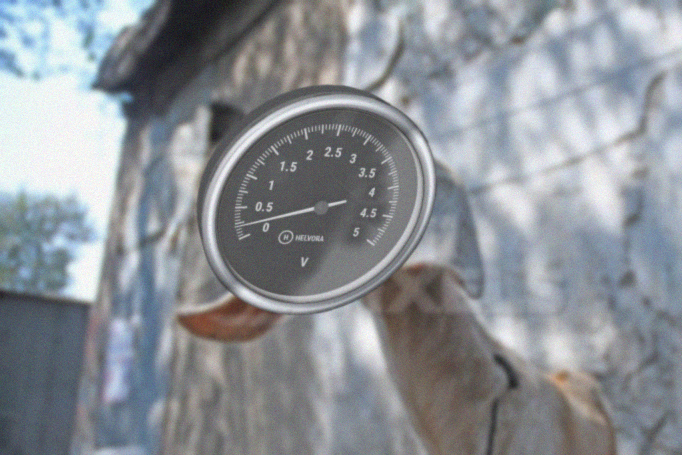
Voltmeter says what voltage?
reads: 0.25 V
